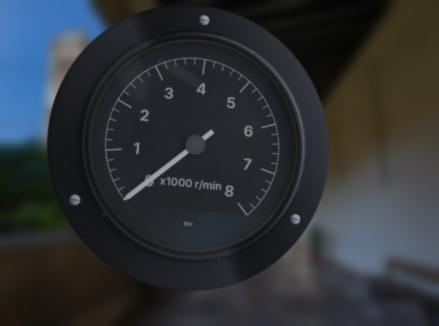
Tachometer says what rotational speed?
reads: 0 rpm
